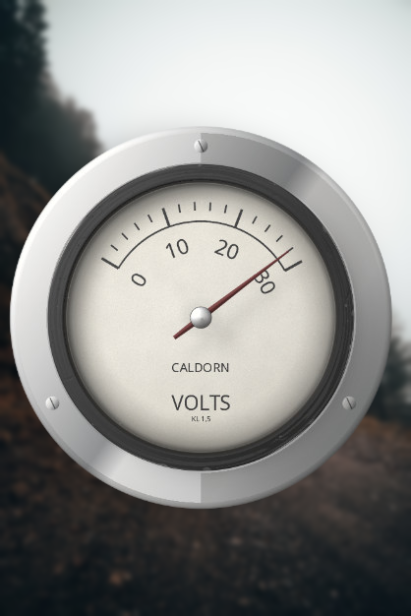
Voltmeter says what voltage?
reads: 28 V
